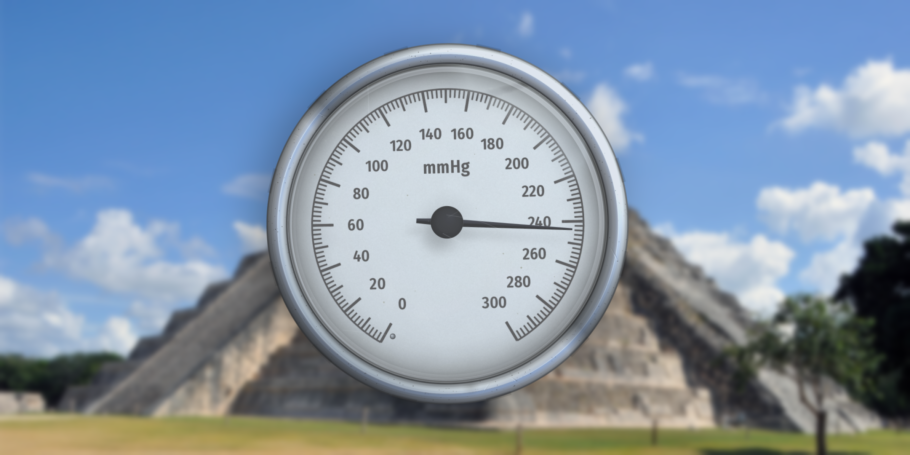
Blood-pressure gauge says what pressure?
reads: 244 mmHg
